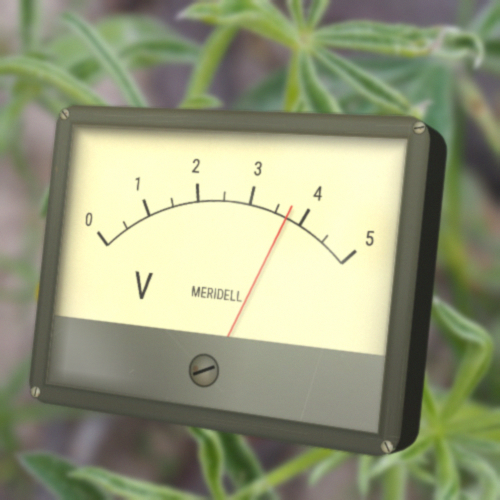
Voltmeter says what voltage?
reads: 3.75 V
